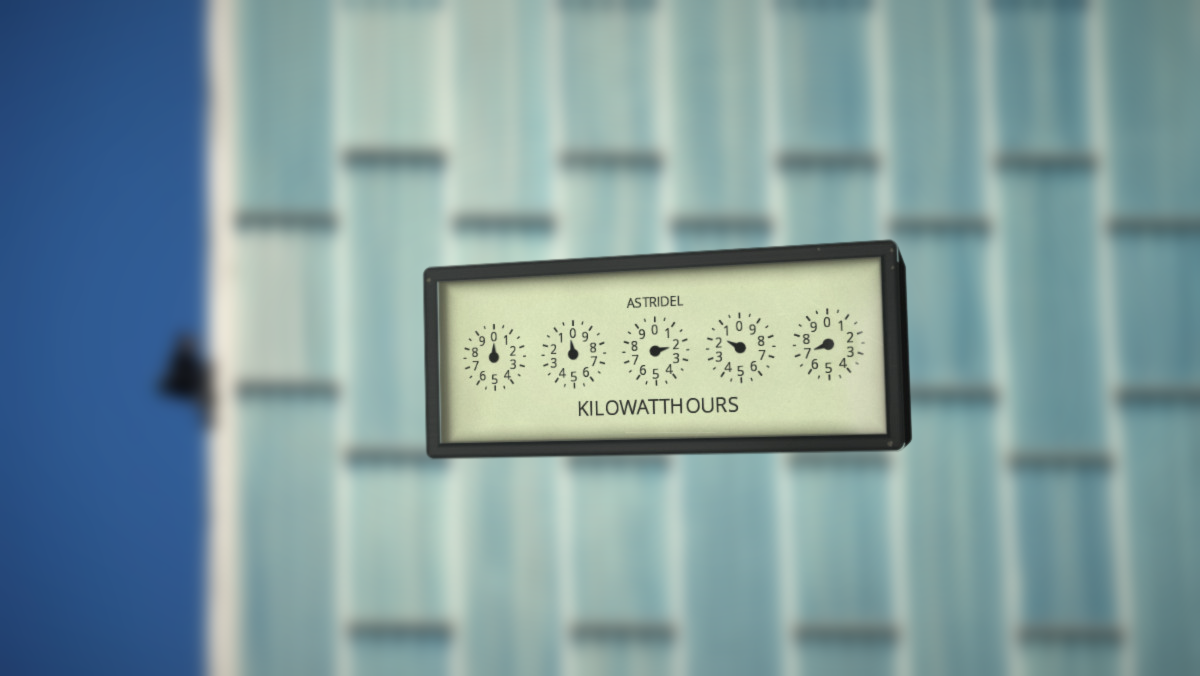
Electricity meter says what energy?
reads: 217 kWh
